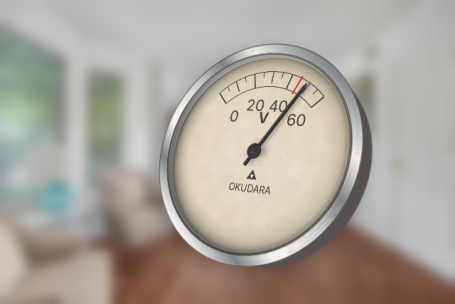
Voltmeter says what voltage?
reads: 50 V
